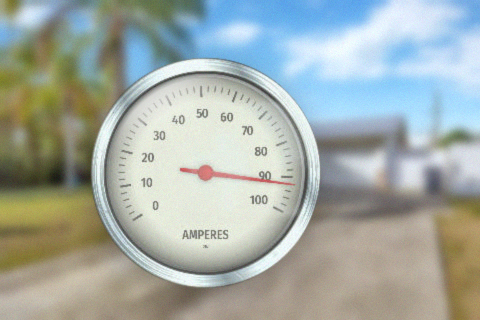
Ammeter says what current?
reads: 92 A
